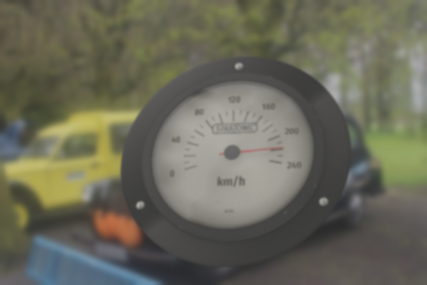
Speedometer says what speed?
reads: 220 km/h
